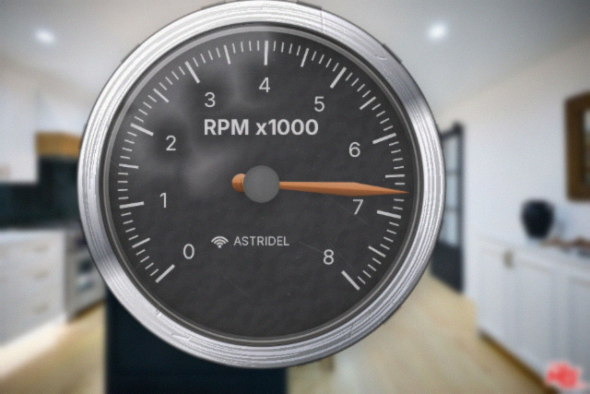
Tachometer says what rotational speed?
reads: 6700 rpm
